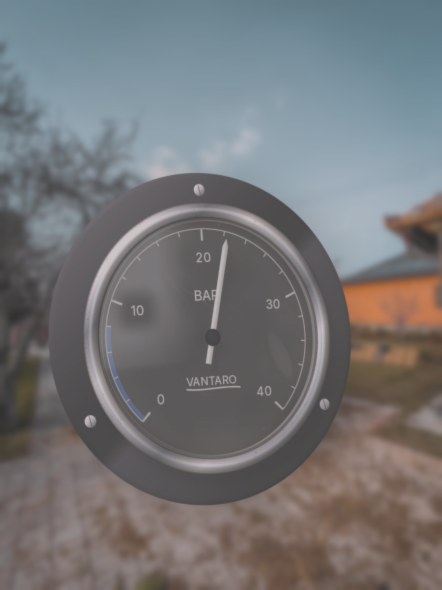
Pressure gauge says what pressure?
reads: 22 bar
